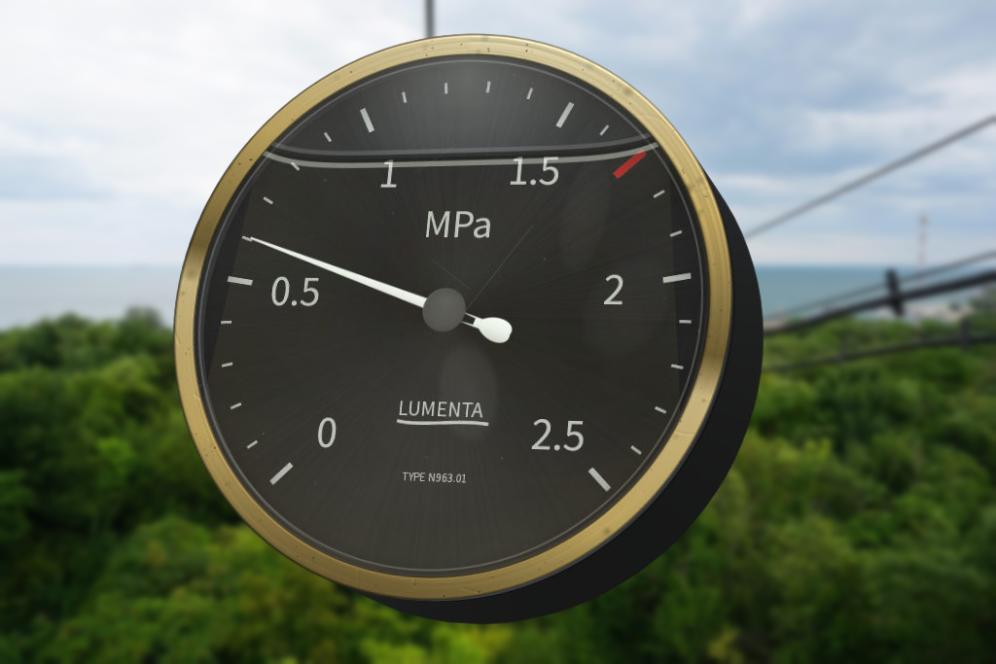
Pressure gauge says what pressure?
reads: 0.6 MPa
